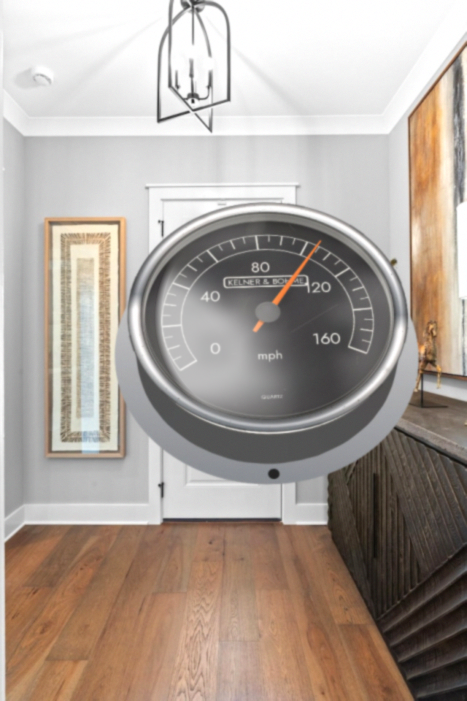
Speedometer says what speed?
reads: 105 mph
